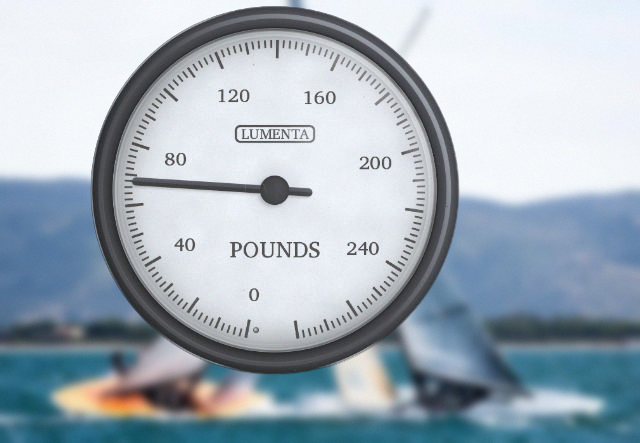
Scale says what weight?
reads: 68 lb
